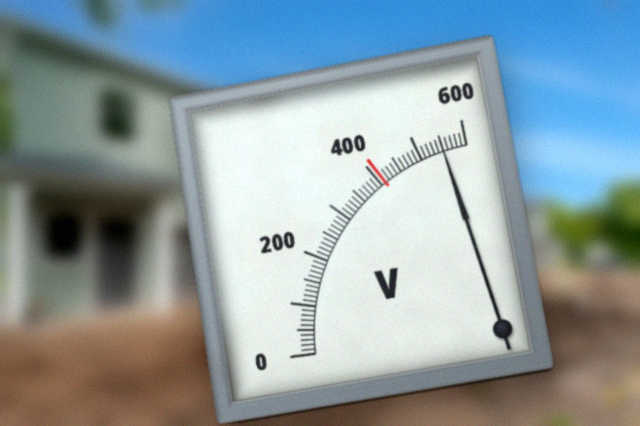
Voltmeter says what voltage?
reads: 550 V
